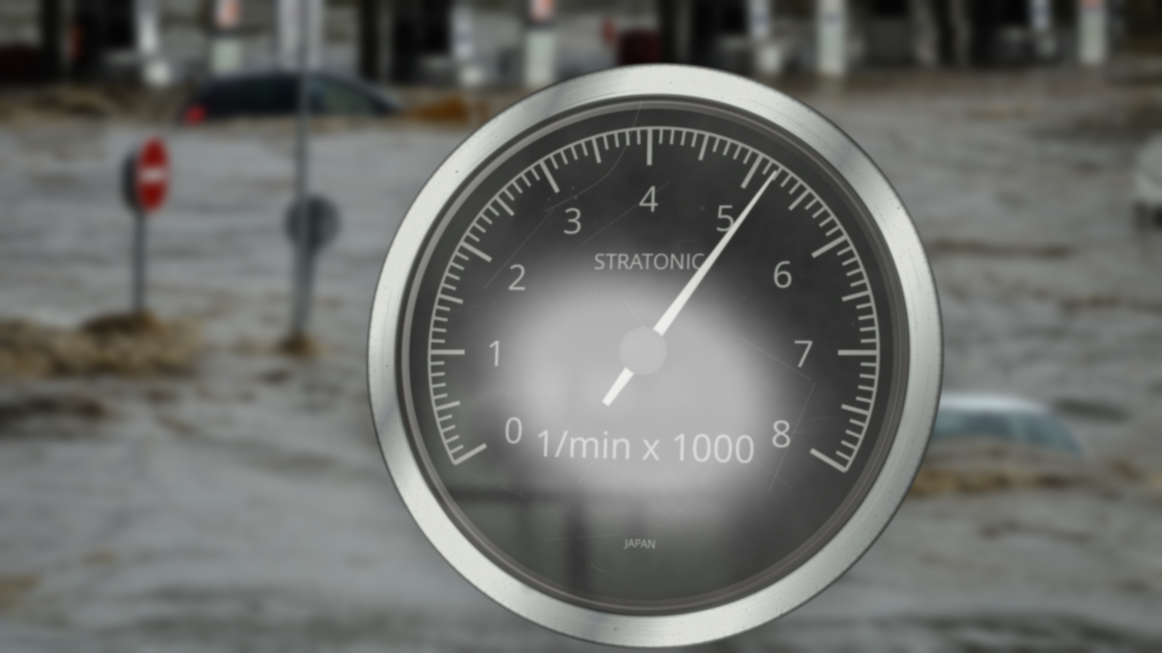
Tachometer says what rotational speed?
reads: 5200 rpm
